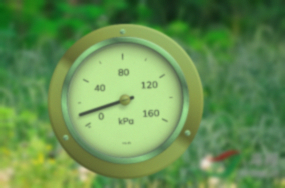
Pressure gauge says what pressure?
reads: 10 kPa
